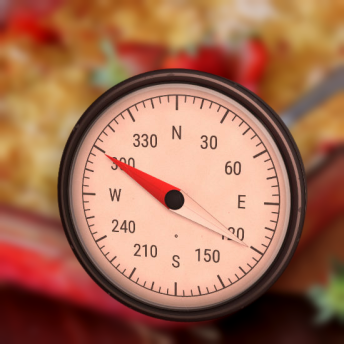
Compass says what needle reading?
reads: 300 °
